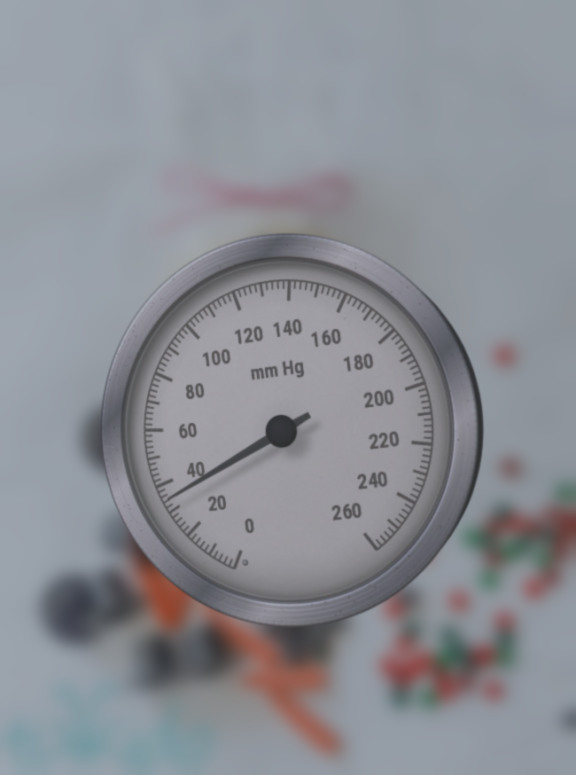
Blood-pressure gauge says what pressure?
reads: 34 mmHg
